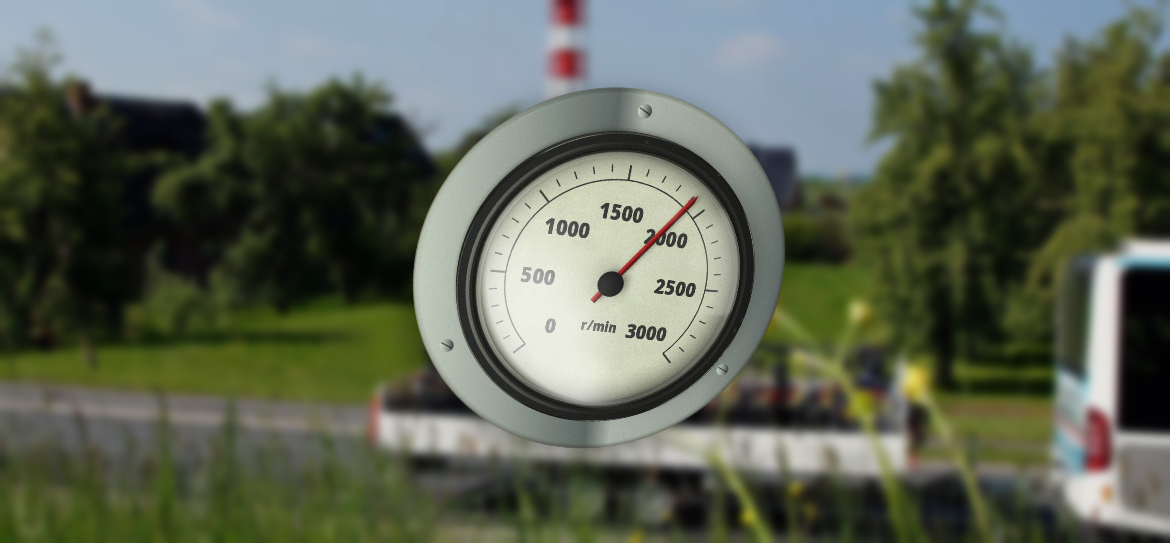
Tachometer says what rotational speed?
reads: 1900 rpm
